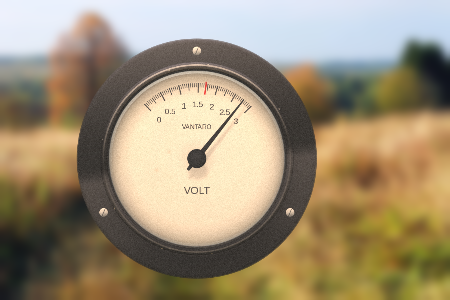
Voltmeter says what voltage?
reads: 2.75 V
